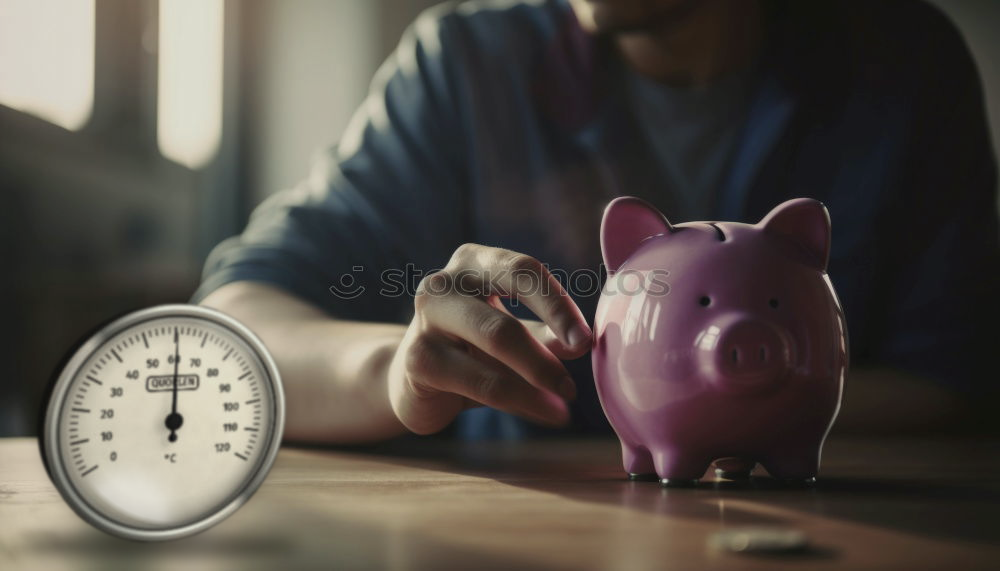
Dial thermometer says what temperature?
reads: 60 °C
